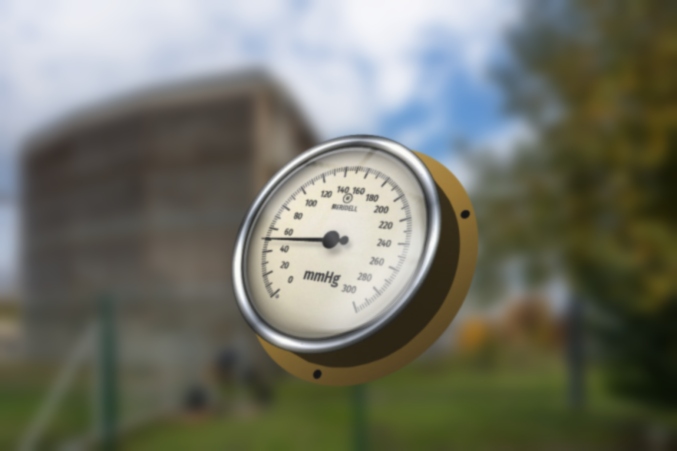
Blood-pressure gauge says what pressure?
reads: 50 mmHg
